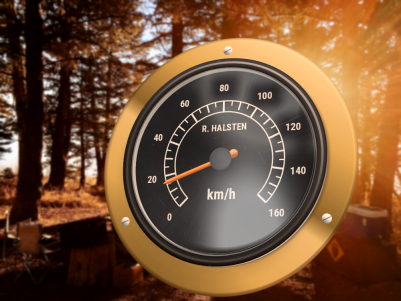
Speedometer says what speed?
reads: 15 km/h
